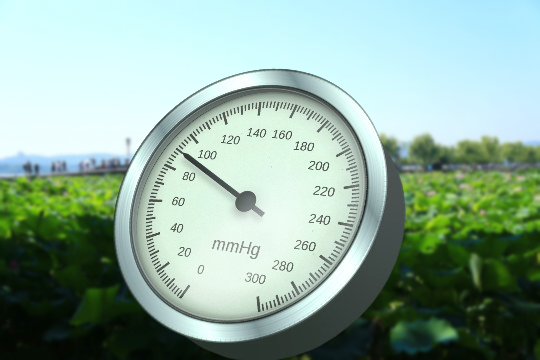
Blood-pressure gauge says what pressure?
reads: 90 mmHg
